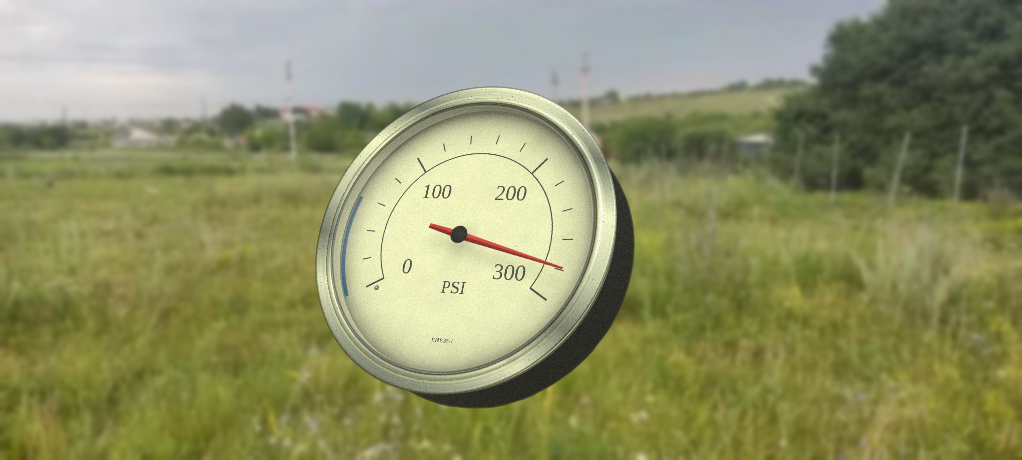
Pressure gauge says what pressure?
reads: 280 psi
